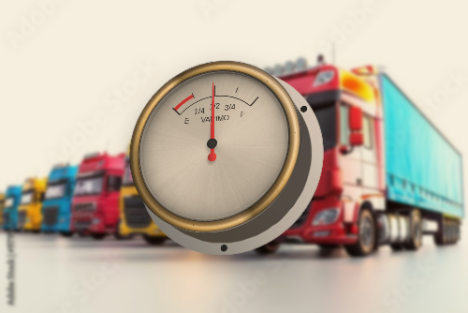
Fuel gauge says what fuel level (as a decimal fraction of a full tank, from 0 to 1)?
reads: 0.5
